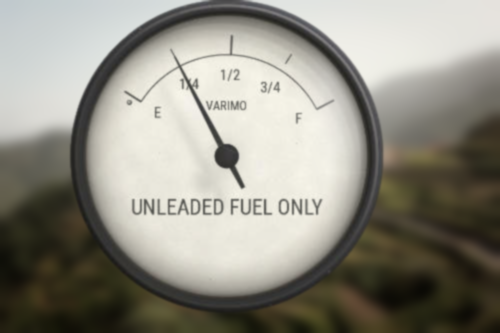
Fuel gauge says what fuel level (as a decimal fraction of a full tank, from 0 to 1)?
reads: 0.25
